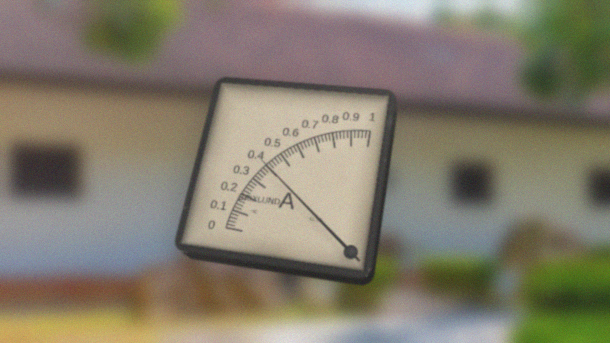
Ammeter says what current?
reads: 0.4 A
